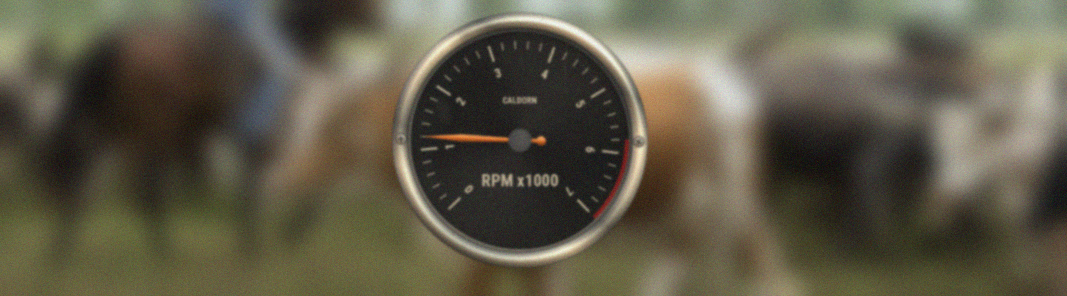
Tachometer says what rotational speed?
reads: 1200 rpm
